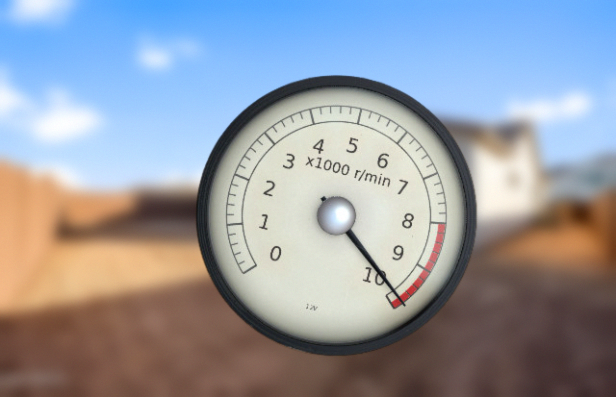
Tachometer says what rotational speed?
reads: 9800 rpm
